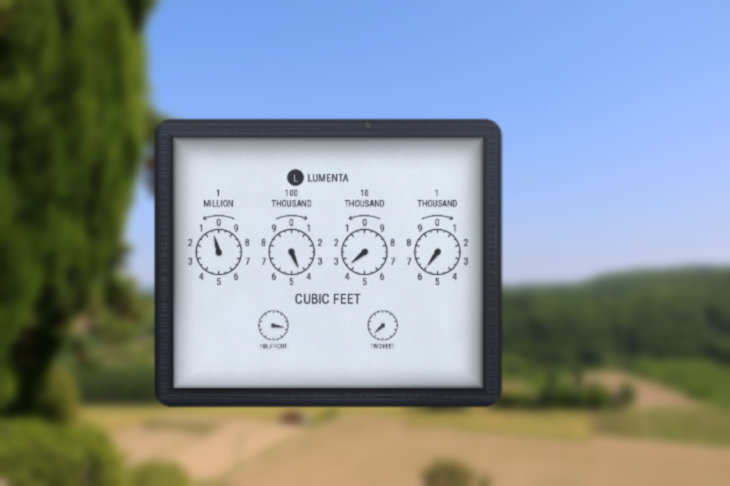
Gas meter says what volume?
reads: 43600 ft³
